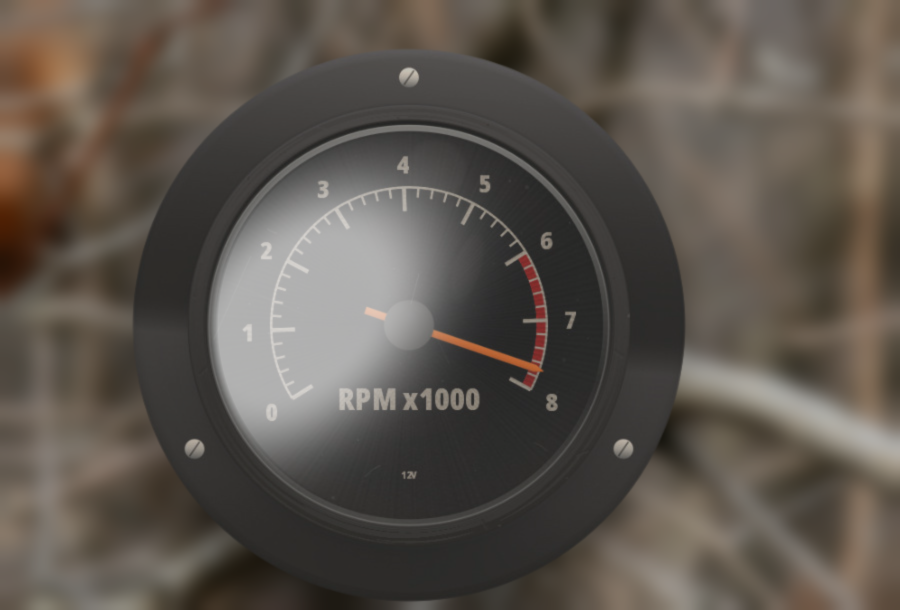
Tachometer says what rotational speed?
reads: 7700 rpm
